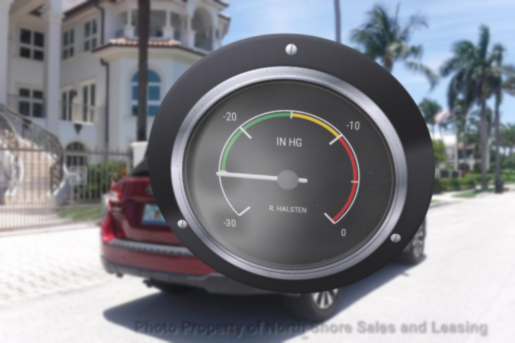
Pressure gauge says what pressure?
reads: -25 inHg
